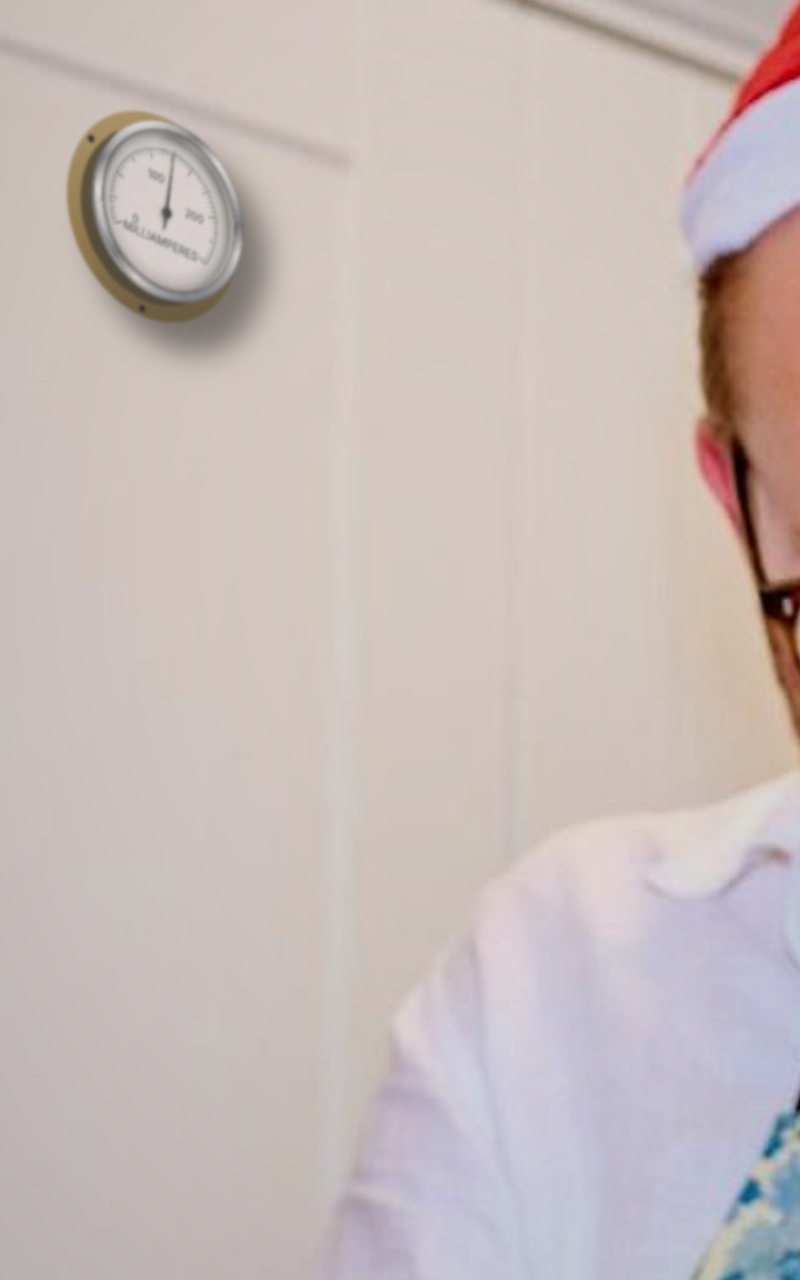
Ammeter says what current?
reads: 125 mA
